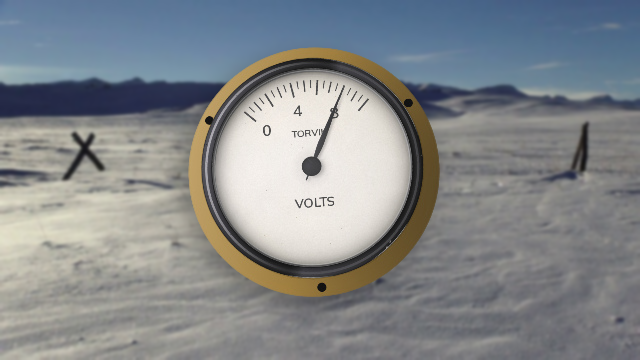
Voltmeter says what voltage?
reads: 8 V
